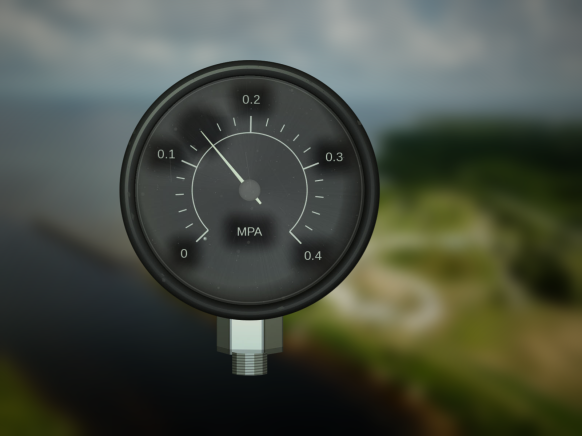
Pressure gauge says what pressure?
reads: 0.14 MPa
